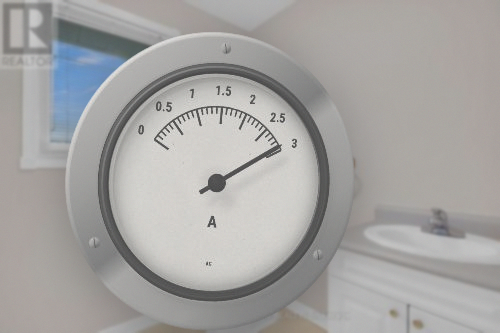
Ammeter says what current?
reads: 2.9 A
